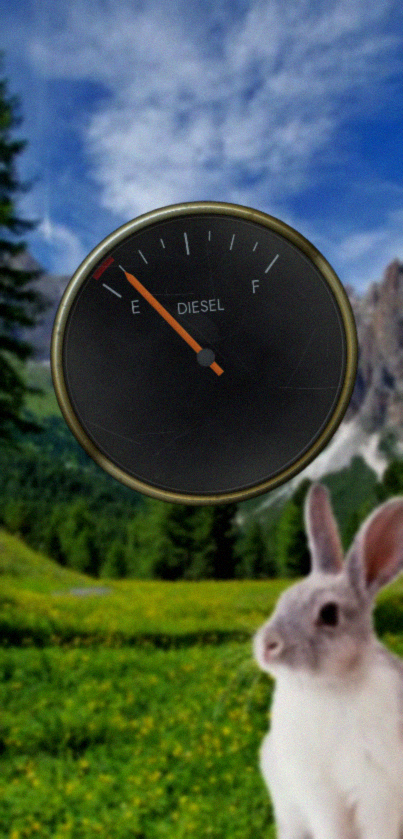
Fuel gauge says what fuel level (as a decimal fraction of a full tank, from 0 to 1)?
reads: 0.125
